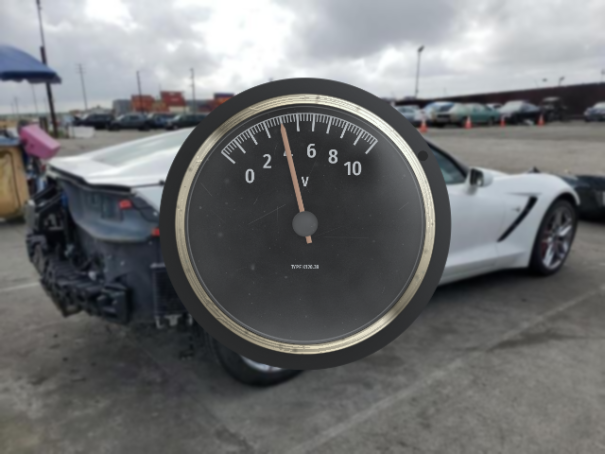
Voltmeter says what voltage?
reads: 4 V
